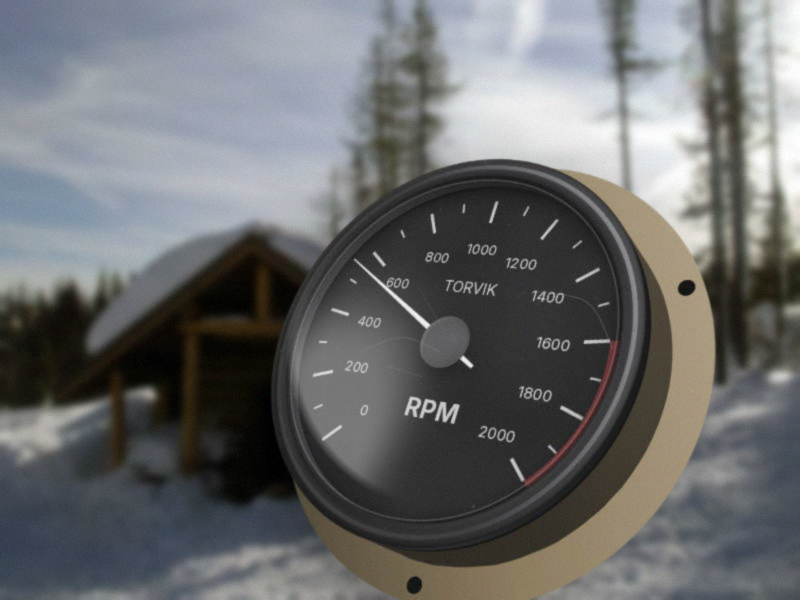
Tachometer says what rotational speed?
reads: 550 rpm
